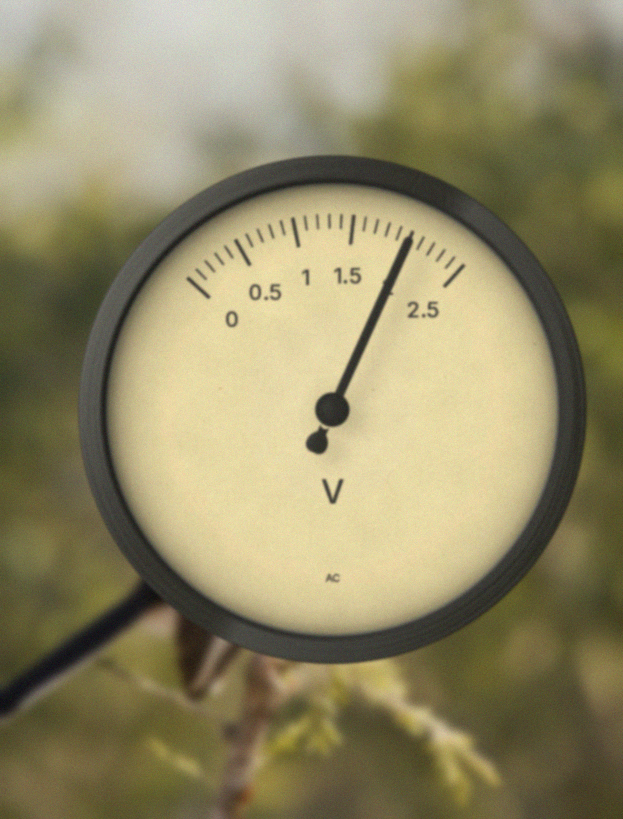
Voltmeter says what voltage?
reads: 2 V
